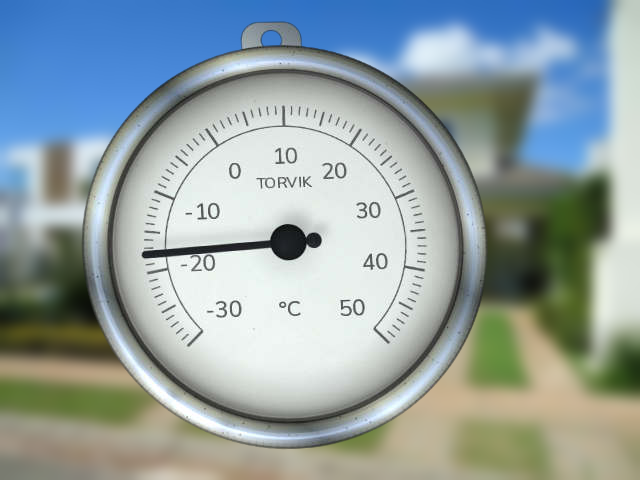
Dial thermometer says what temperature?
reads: -18 °C
